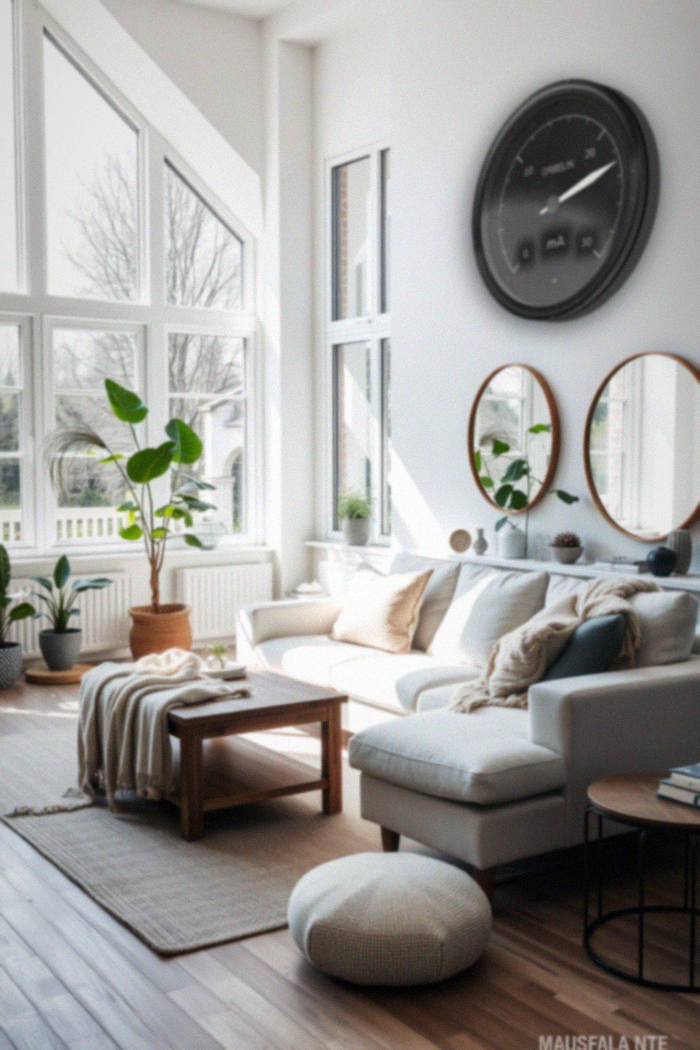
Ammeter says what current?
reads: 23 mA
